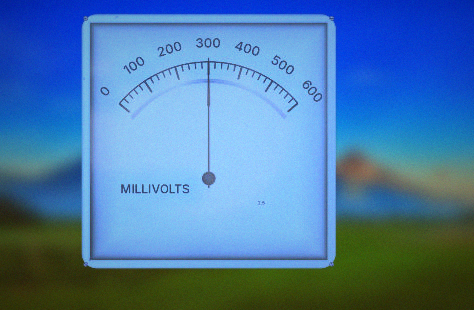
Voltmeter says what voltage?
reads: 300 mV
